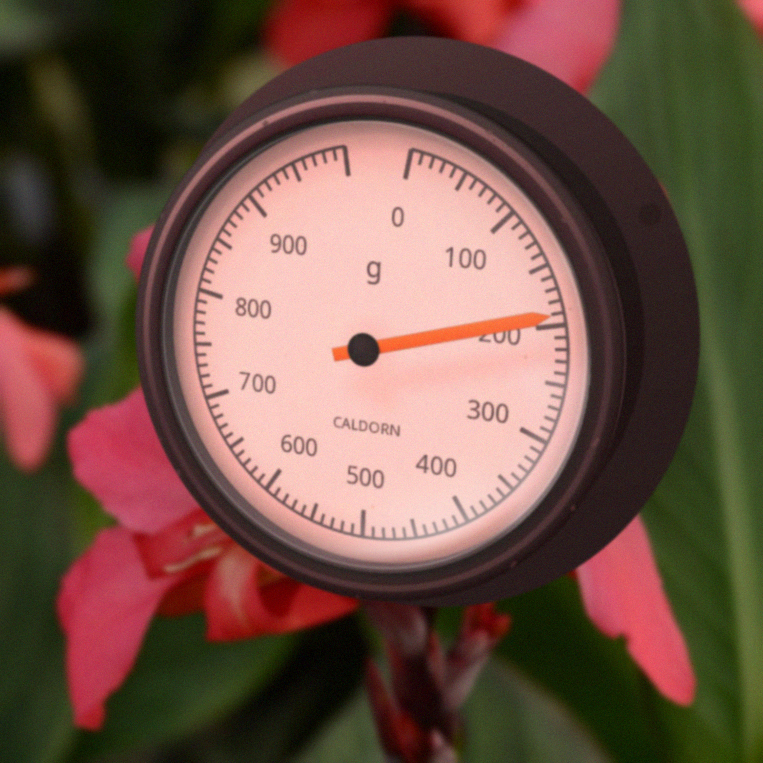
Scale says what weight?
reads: 190 g
